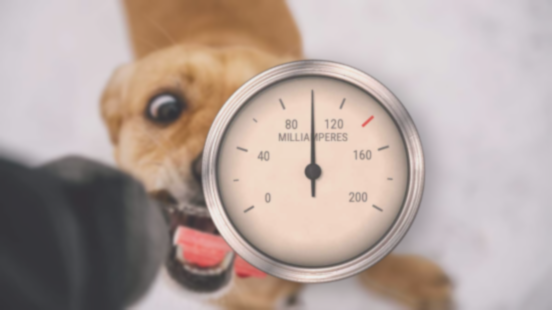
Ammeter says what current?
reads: 100 mA
